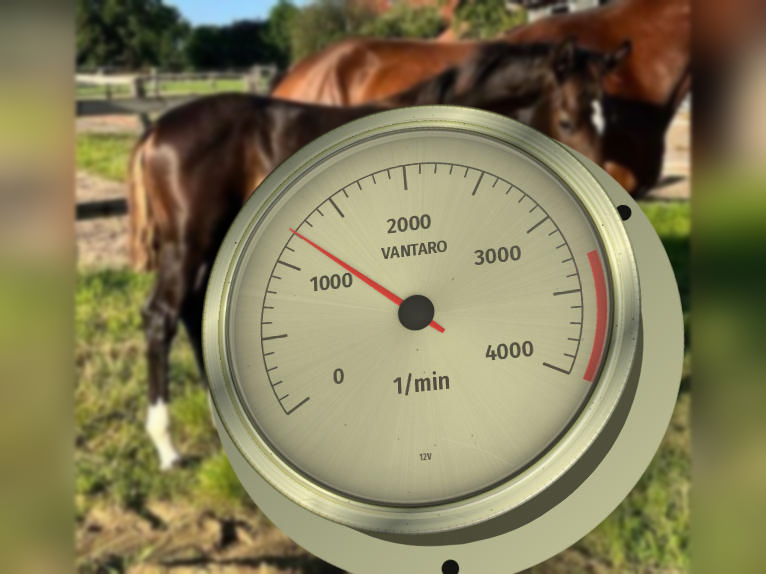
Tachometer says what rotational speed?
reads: 1200 rpm
